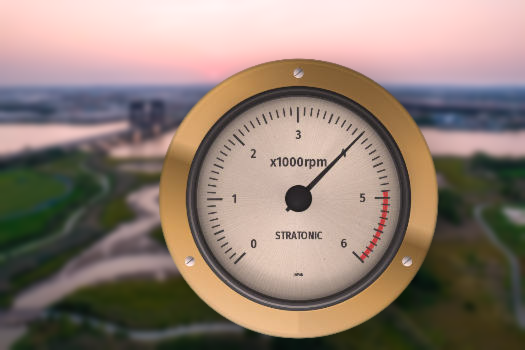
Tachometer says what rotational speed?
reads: 4000 rpm
